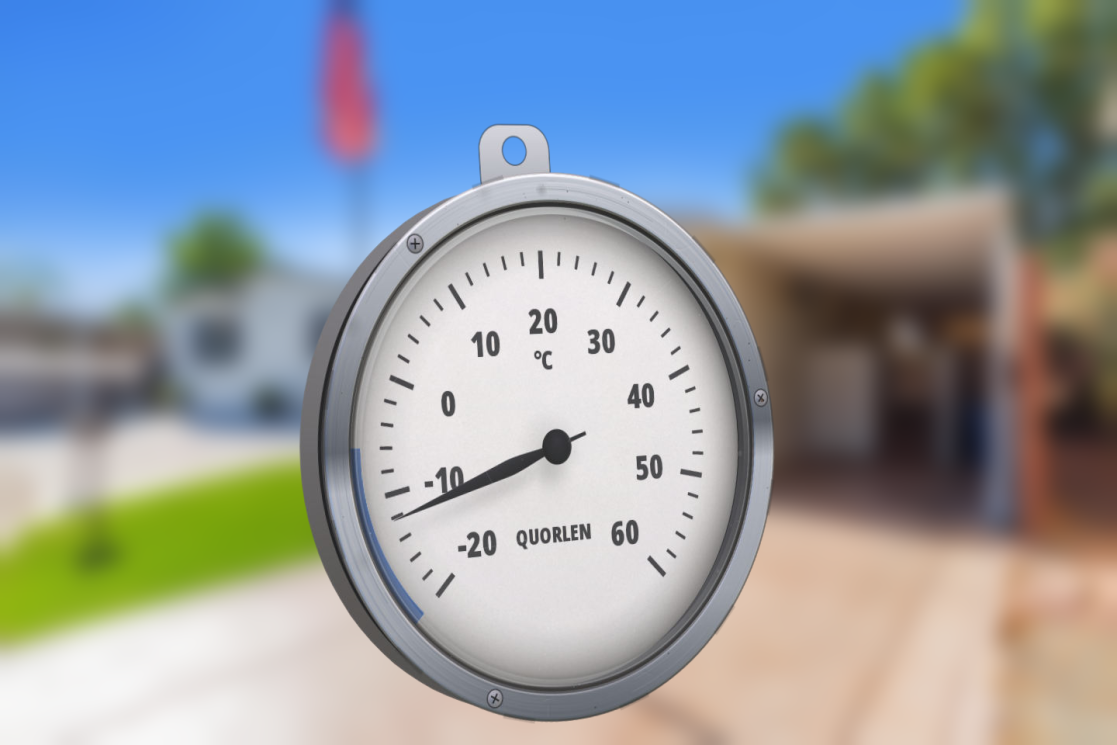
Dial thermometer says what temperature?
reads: -12 °C
